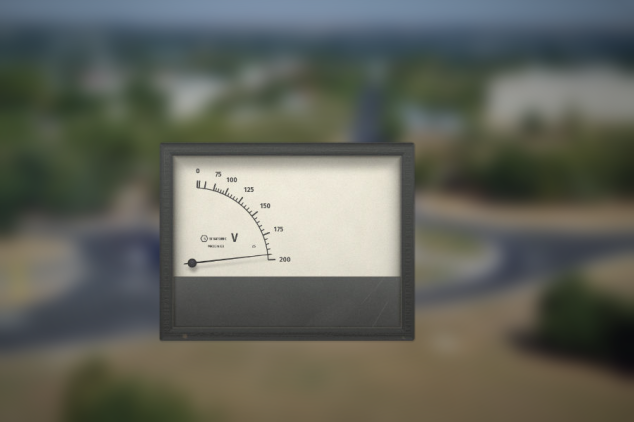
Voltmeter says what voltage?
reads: 195 V
